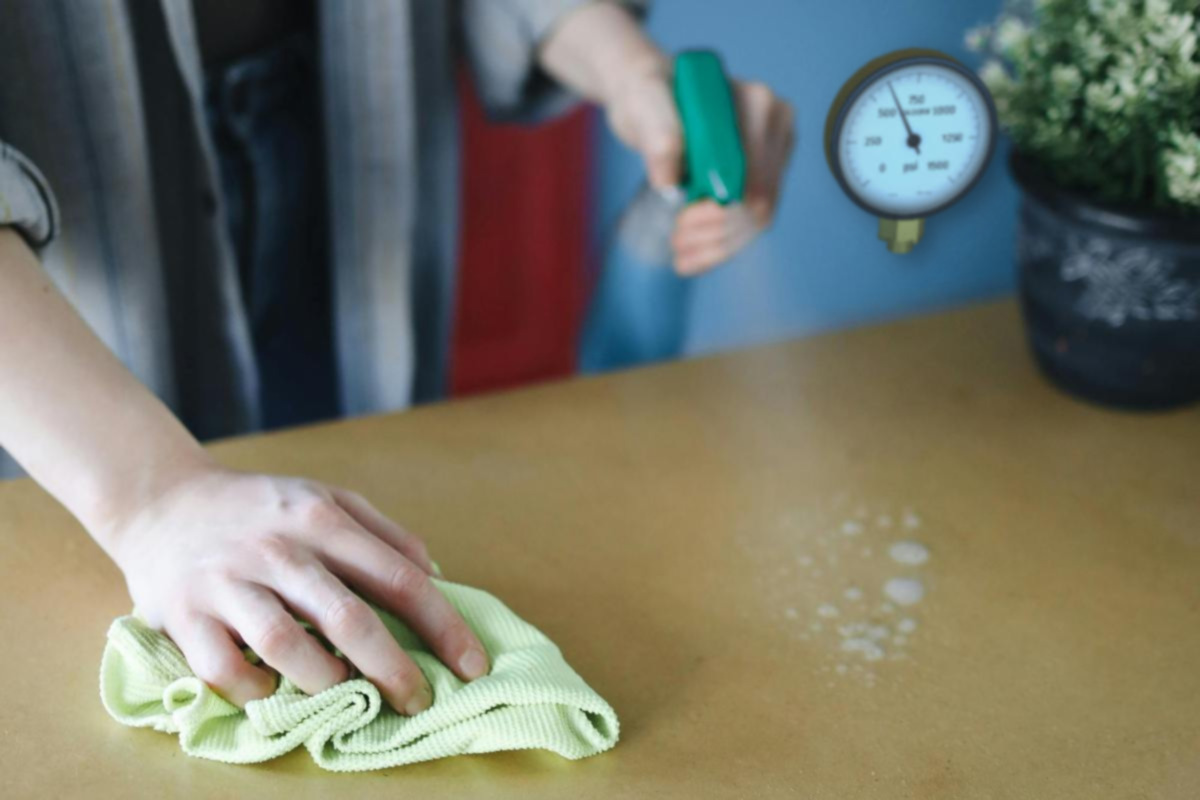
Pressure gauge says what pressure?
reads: 600 psi
